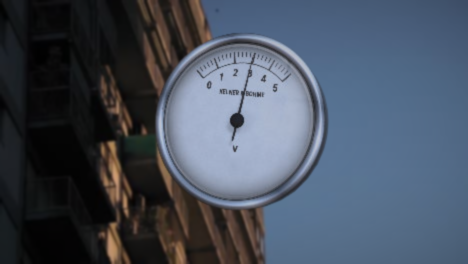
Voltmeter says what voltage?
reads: 3 V
